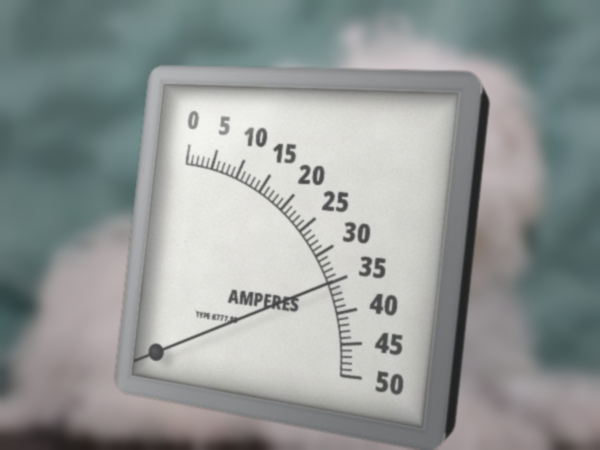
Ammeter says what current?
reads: 35 A
